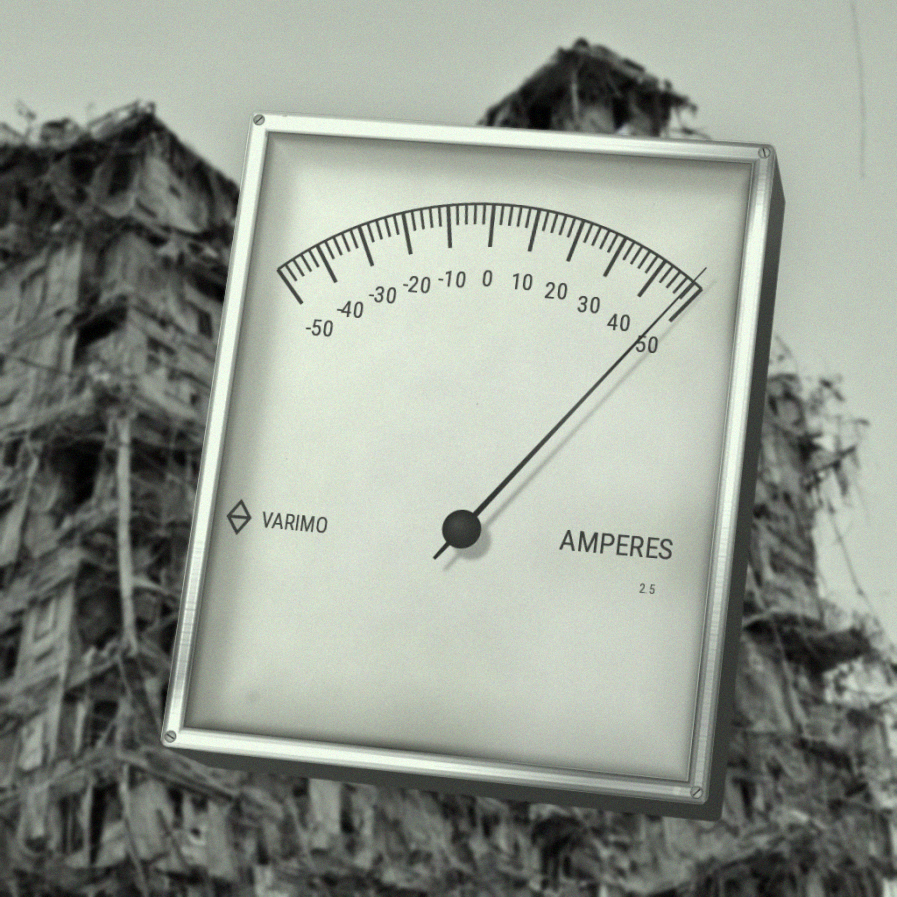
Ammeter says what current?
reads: 48 A
